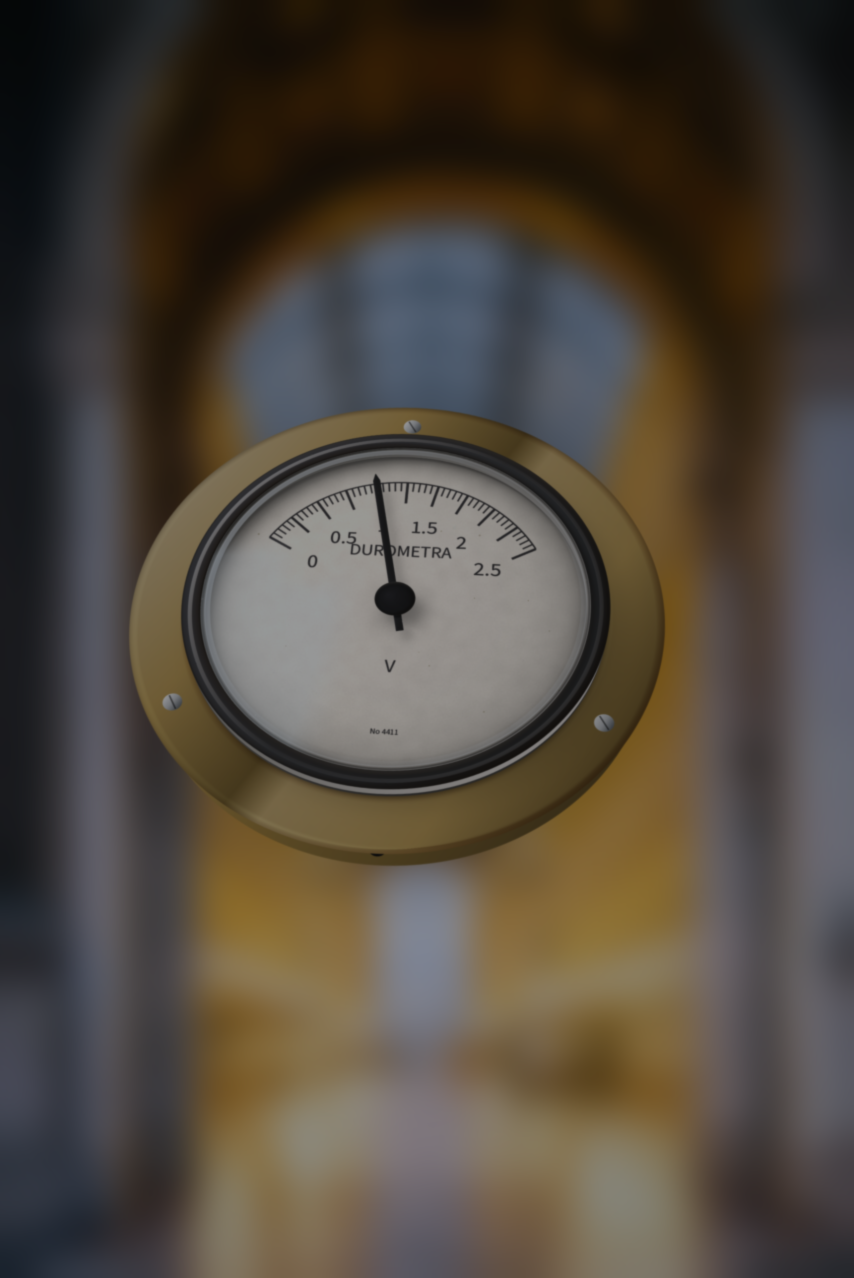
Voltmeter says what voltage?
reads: 1 V
